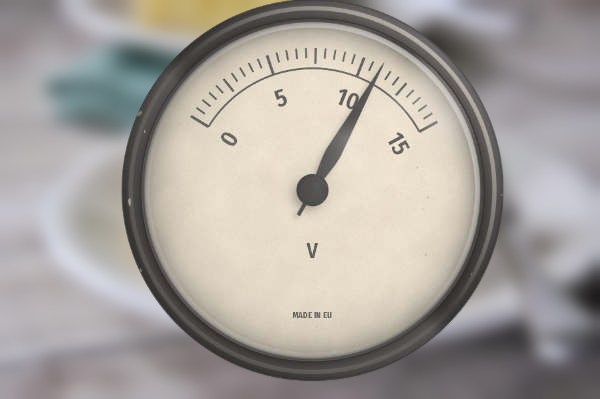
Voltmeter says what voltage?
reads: 11 V
